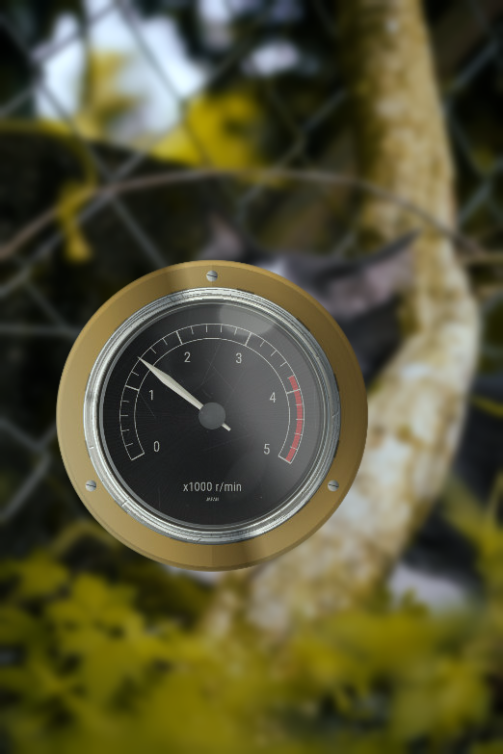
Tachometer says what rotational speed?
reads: 1400 rpm
